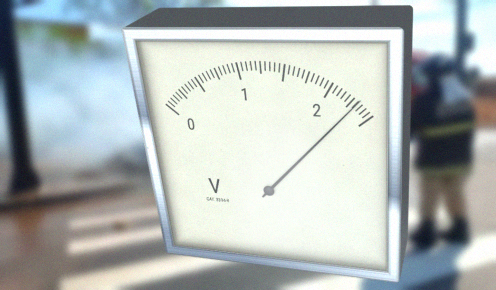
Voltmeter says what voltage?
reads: 2.3 V
